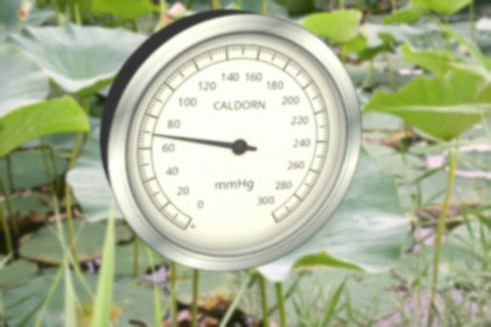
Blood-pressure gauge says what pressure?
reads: 70 mmHg
